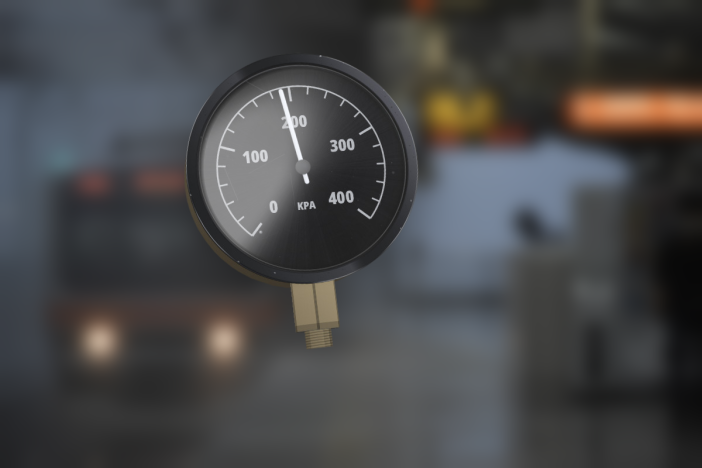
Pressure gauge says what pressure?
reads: 190 kPa
